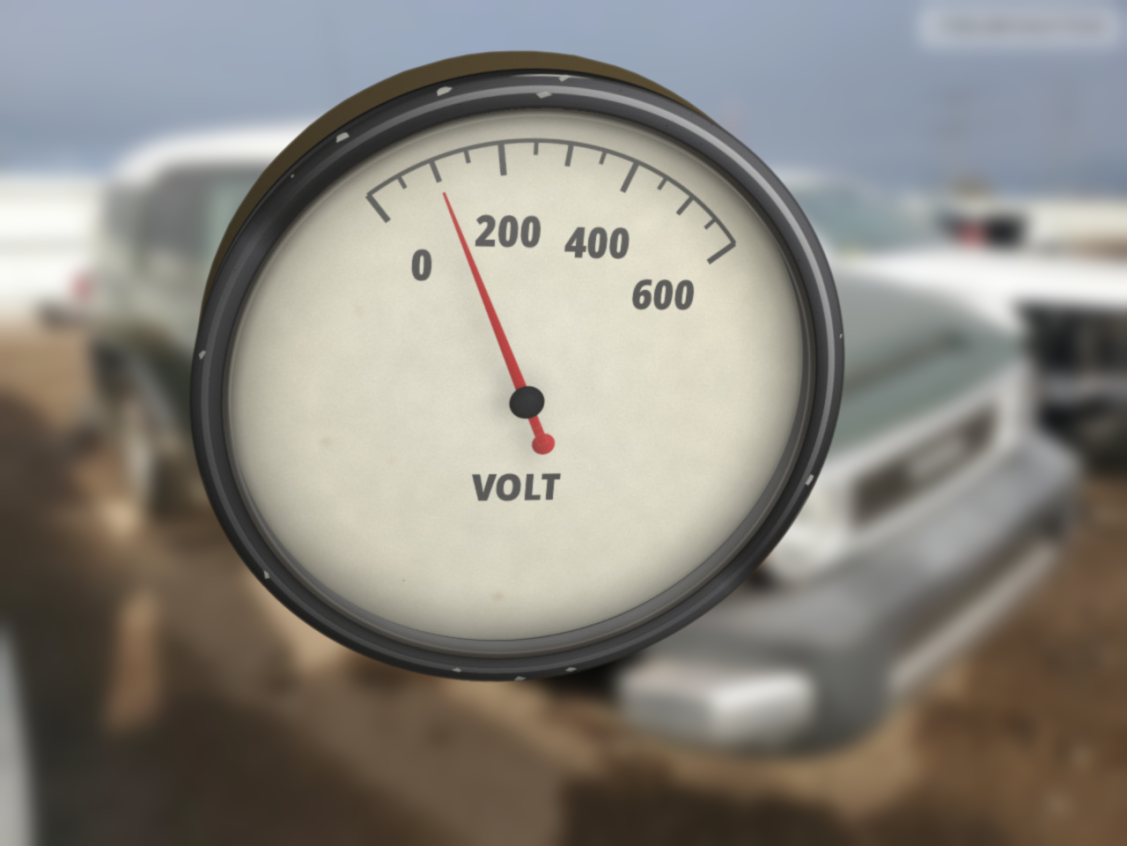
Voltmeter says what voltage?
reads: 100 V
